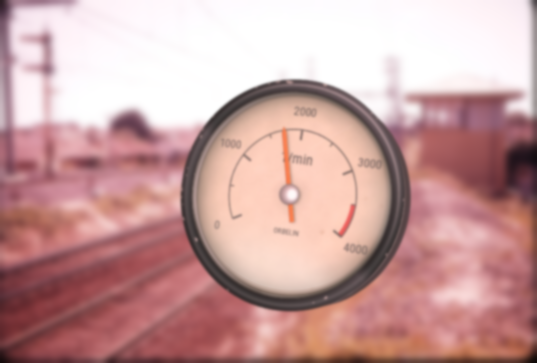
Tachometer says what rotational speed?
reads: 1750 rpm
